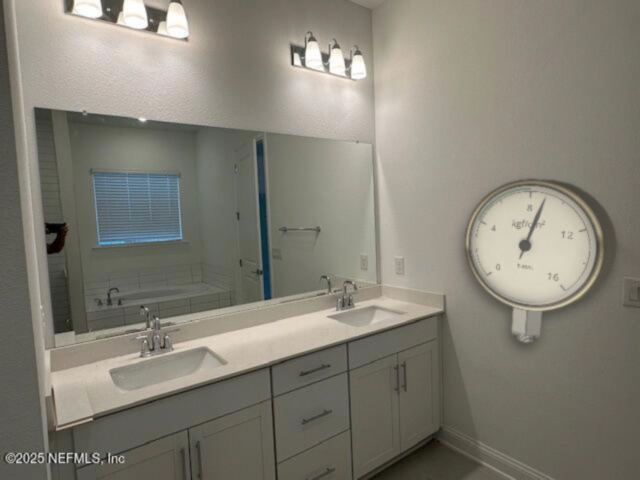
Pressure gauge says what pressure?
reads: 9 kg/cm²
